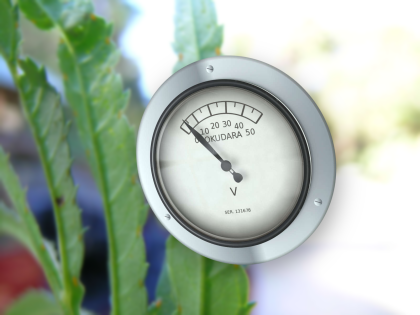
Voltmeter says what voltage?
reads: 5 V
